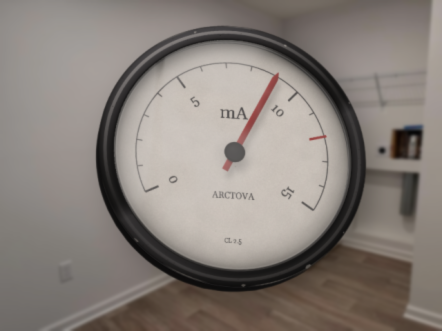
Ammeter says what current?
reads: 9 mA
